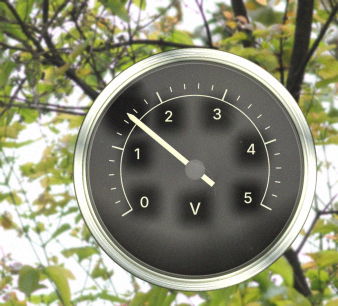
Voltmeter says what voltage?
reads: 1.5 V
